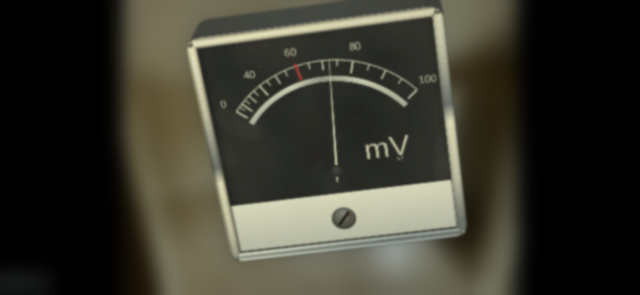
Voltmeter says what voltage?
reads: 72.5 mV
